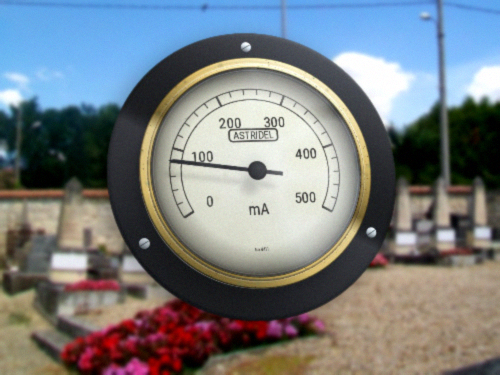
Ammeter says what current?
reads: 80 mA
